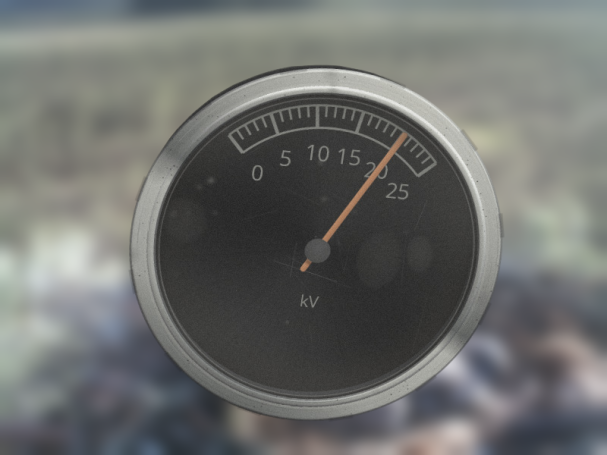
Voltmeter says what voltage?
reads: 20 kV
